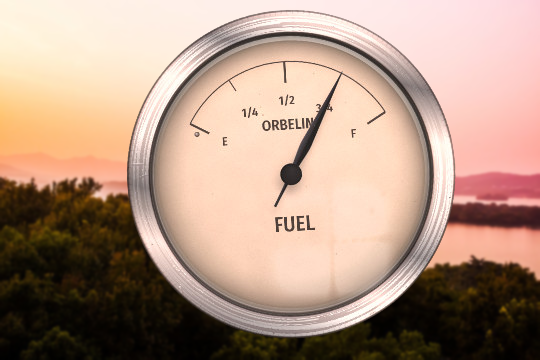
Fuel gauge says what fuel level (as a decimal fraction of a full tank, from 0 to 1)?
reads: 0.75
